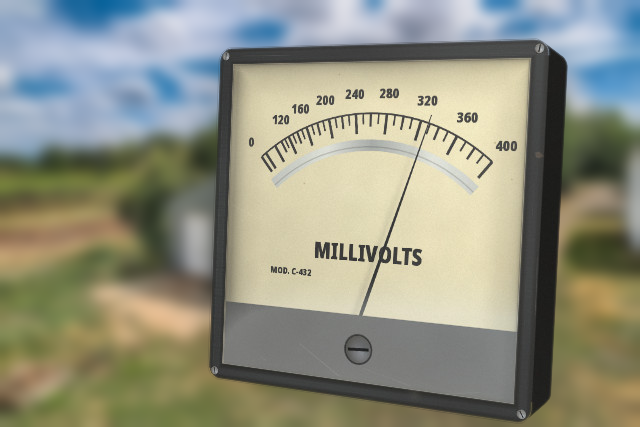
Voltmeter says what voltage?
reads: 330 mV
